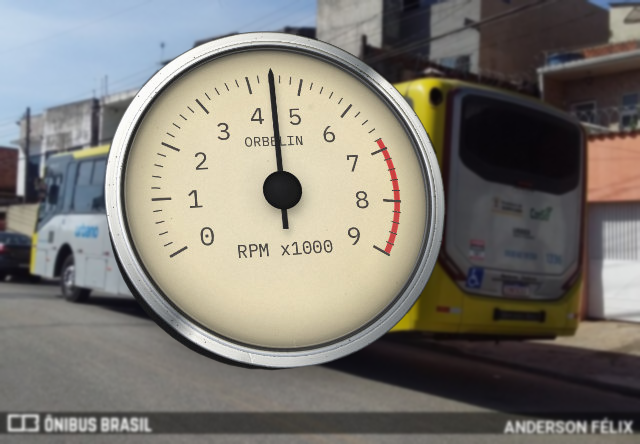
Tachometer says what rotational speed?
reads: 4400 rpm
